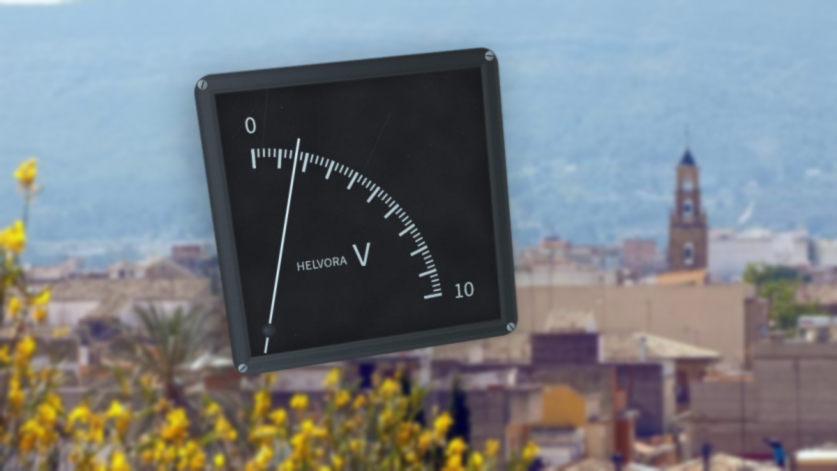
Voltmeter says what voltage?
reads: 1.6 V
